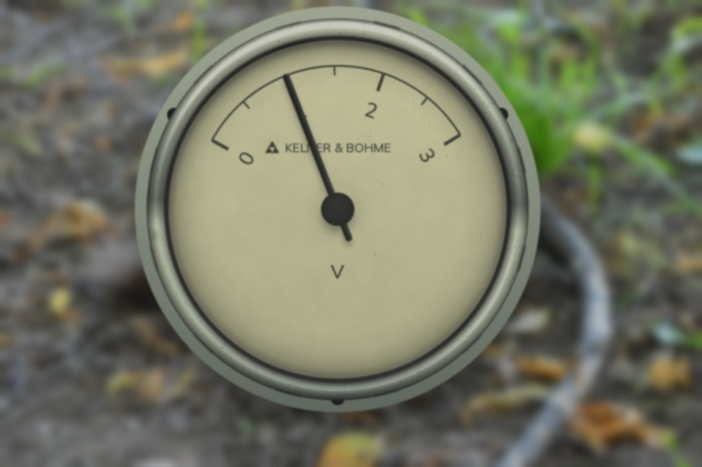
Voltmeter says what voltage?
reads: 1 V
